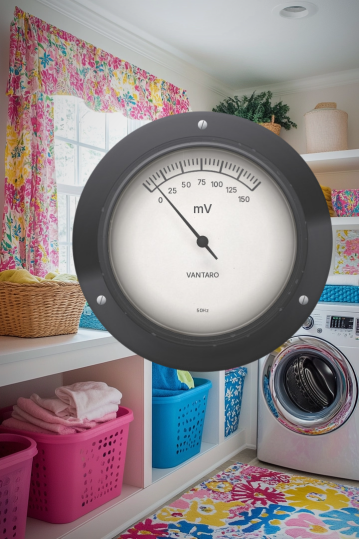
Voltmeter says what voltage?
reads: 10 mV
